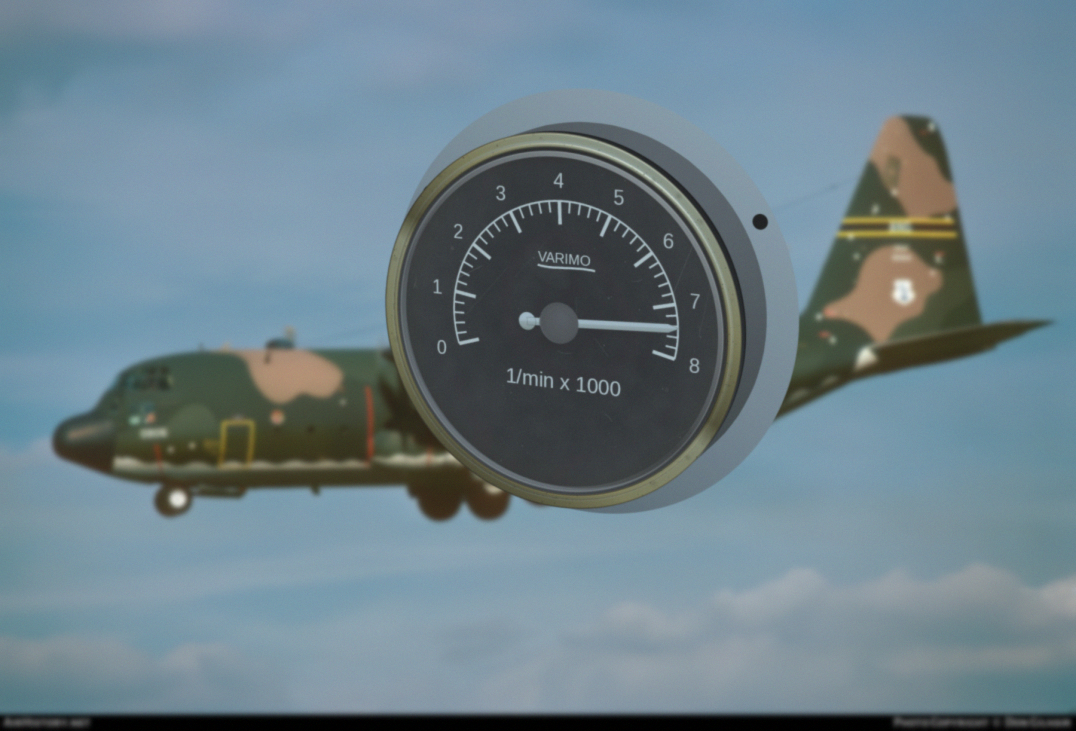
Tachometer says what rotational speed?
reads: 7400 rpm
